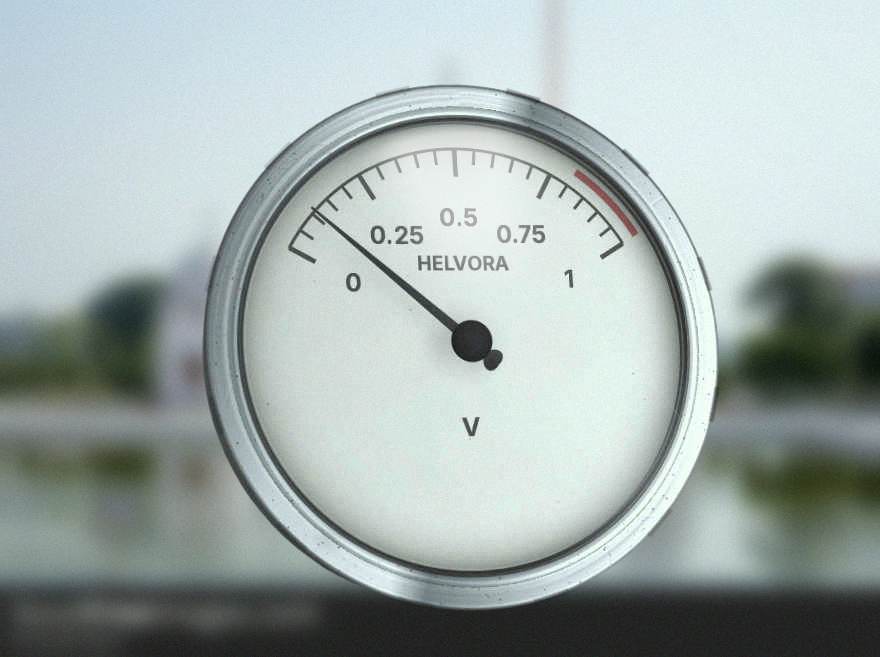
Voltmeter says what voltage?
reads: 0.1 V
